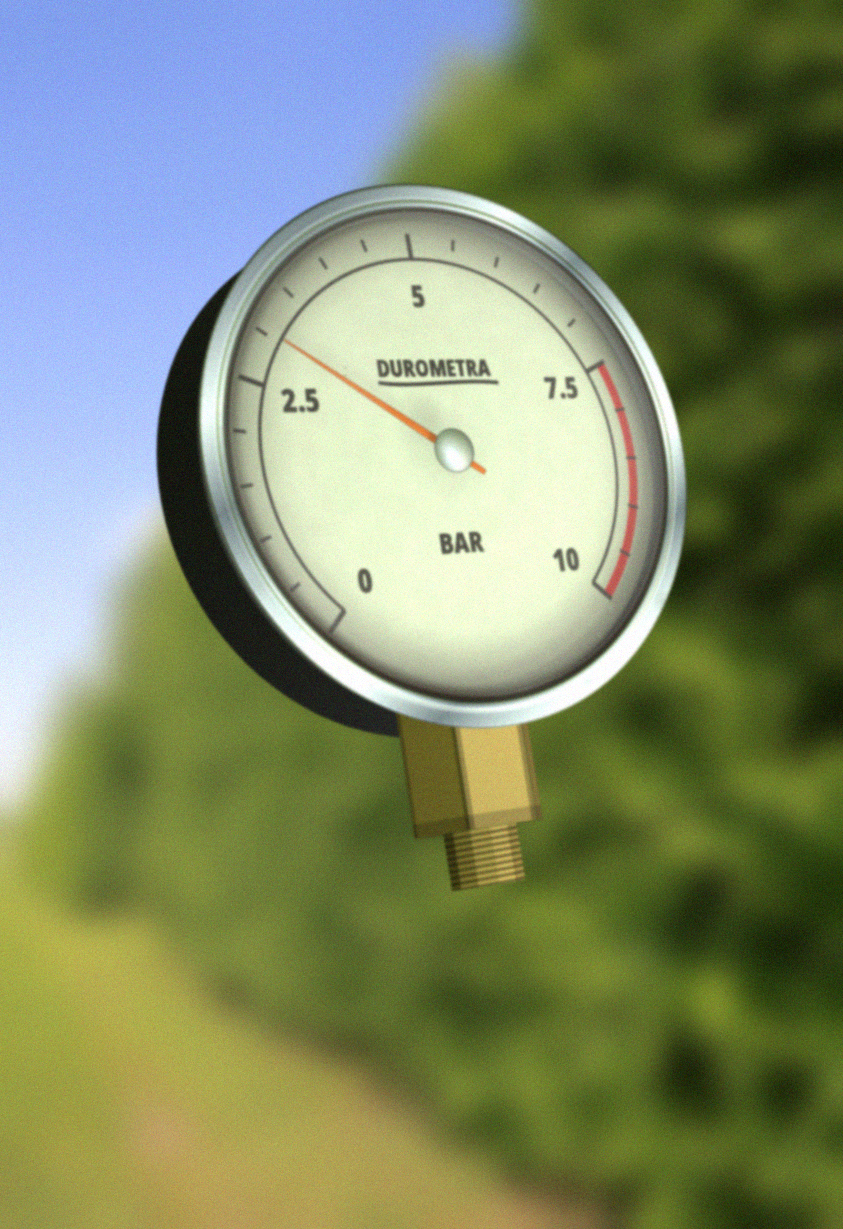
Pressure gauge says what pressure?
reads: 3 bar
